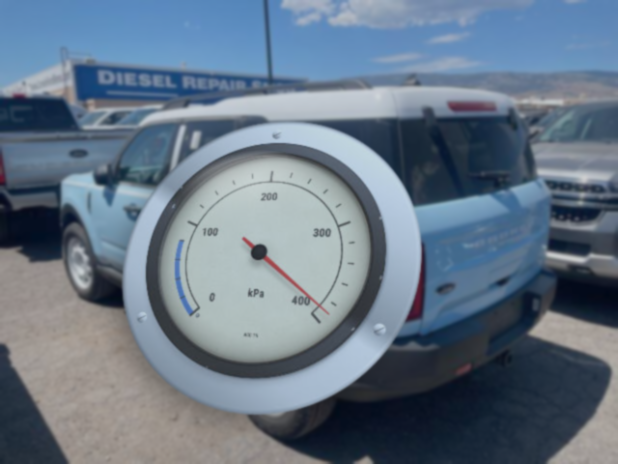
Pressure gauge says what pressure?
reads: 390 kPa
